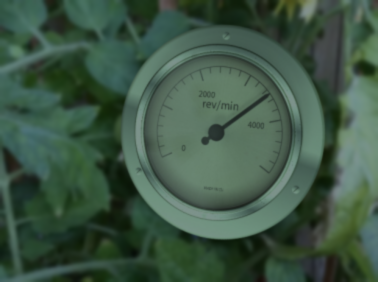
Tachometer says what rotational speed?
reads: 3500 rpm
